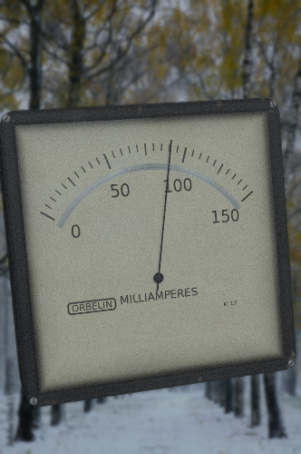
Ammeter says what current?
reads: 90 mA
